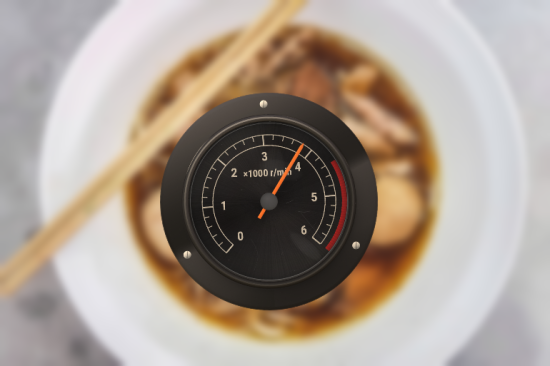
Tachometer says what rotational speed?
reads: 3800 rpm
